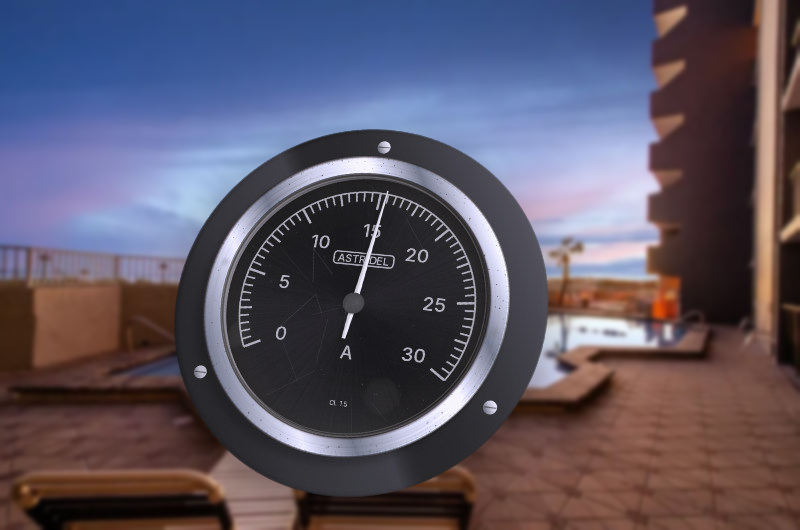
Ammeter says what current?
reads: 15.5 A
